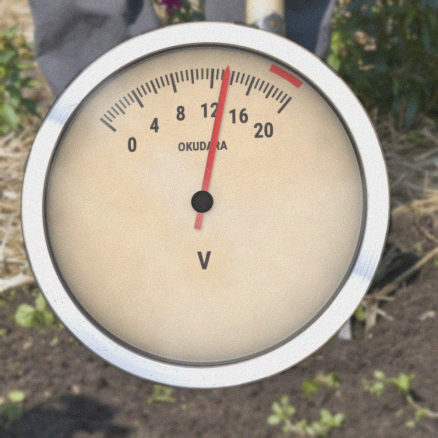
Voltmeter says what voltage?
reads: 13.5 V
